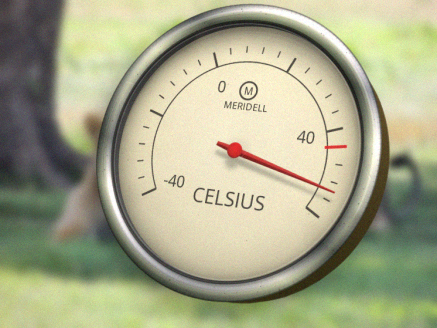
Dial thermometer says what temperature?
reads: 54 °C
